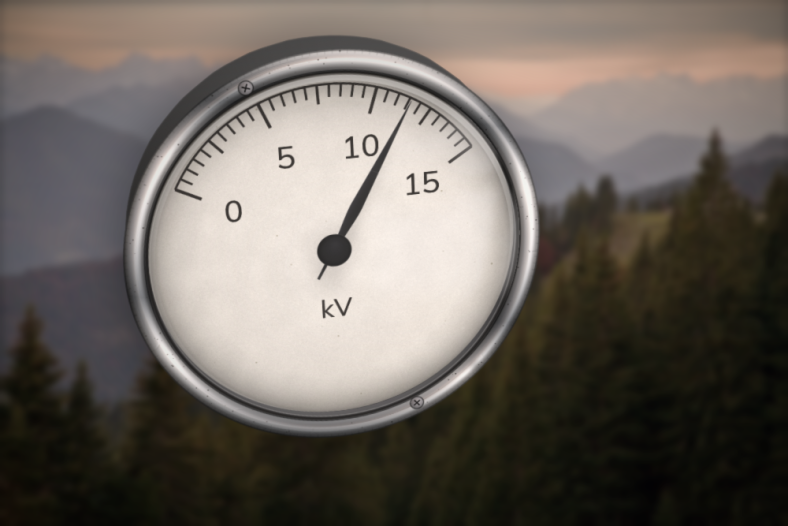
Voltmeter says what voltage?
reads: 11.5 kV
